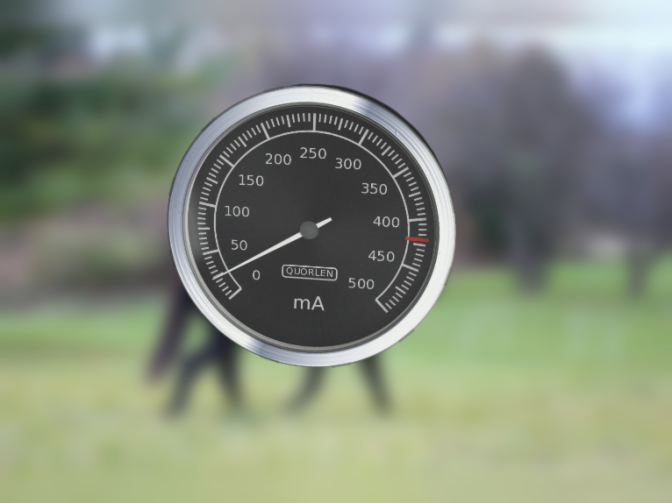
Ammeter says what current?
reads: 25 mA
